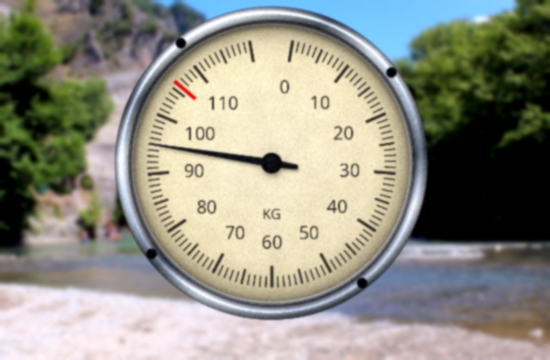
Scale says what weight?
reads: 95 kg
